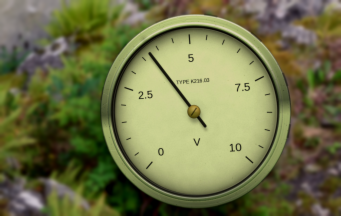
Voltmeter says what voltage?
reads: 3.75 V
